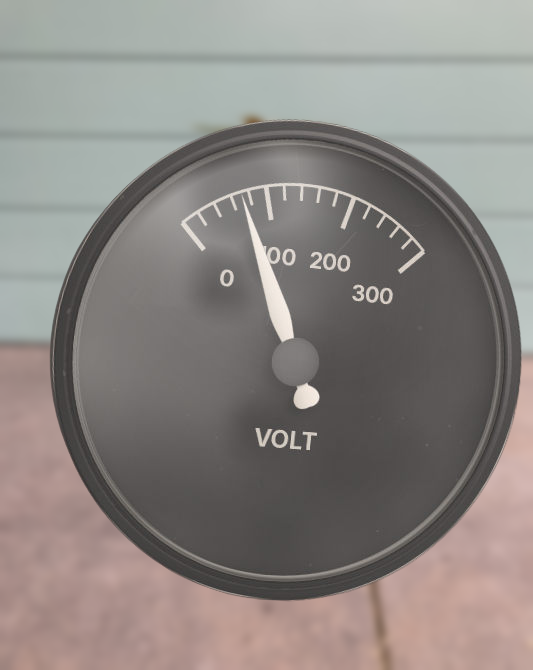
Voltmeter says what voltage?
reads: 70 V
